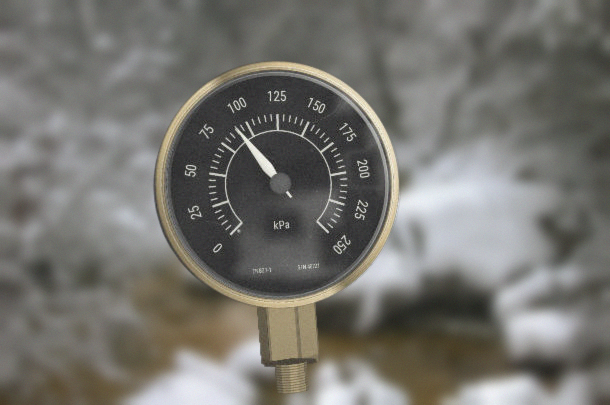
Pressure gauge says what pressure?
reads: 90 kPa
